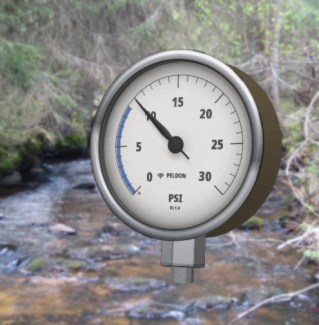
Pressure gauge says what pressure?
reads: 10 psi
